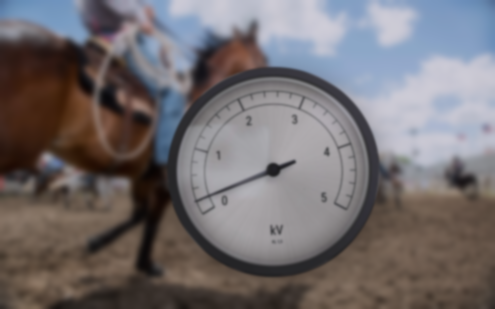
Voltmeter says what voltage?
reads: 0.2 kV
